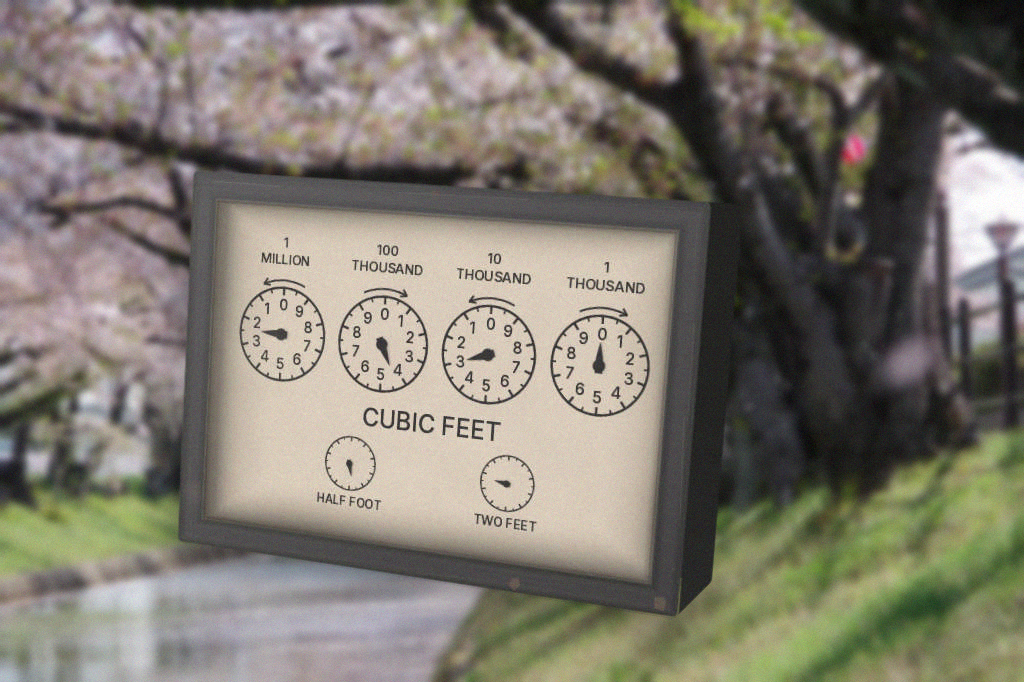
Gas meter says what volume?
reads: 243000 ft³
